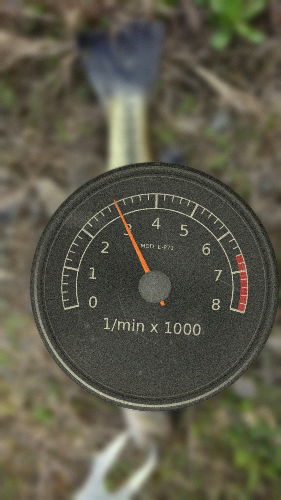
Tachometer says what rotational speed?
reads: 3000 rpm
